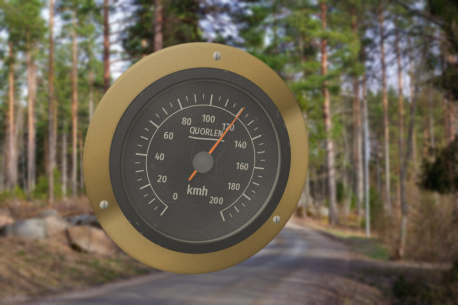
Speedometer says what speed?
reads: 120 km/h
